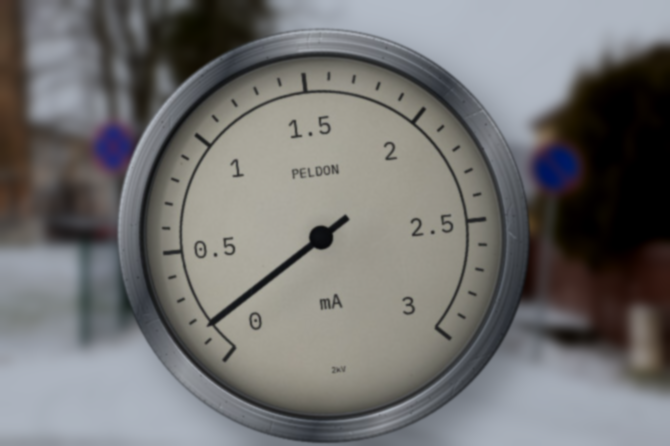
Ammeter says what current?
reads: 0.15 mA
